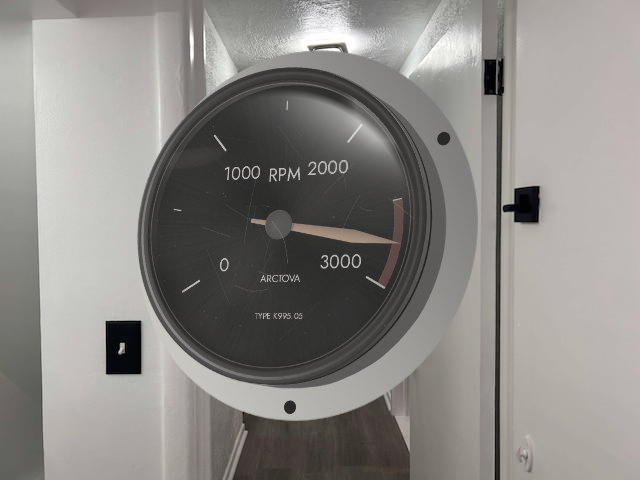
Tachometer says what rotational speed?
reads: 2750 rpm
